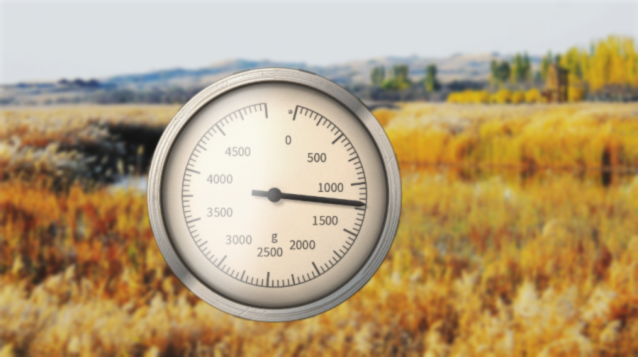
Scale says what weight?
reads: 1200 g
